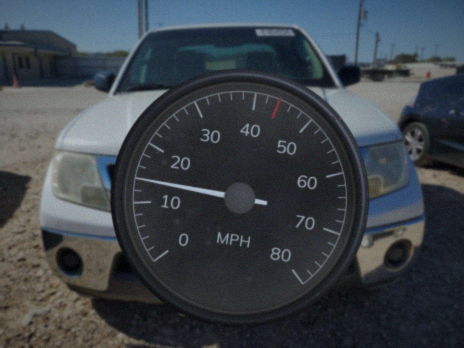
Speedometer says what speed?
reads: 14 mph
